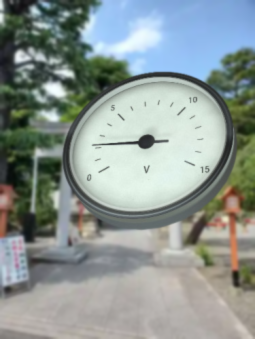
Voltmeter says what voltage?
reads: 2 V
